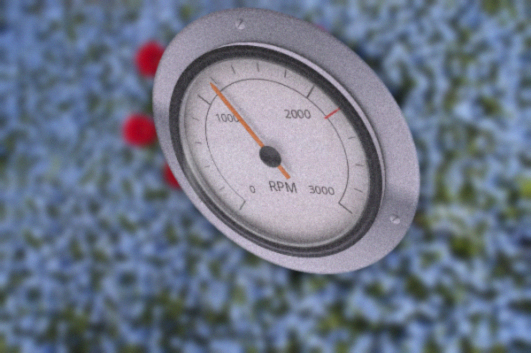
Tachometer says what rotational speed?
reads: 1200 rpm
